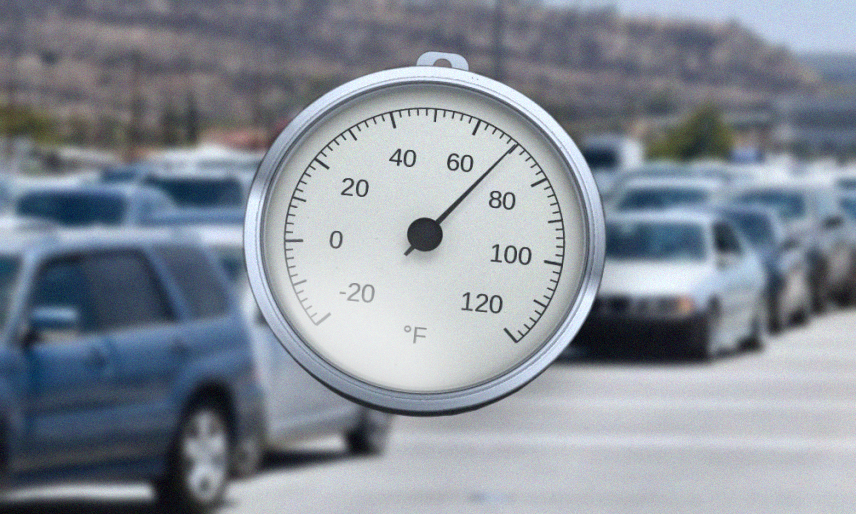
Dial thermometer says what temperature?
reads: 70 °F
